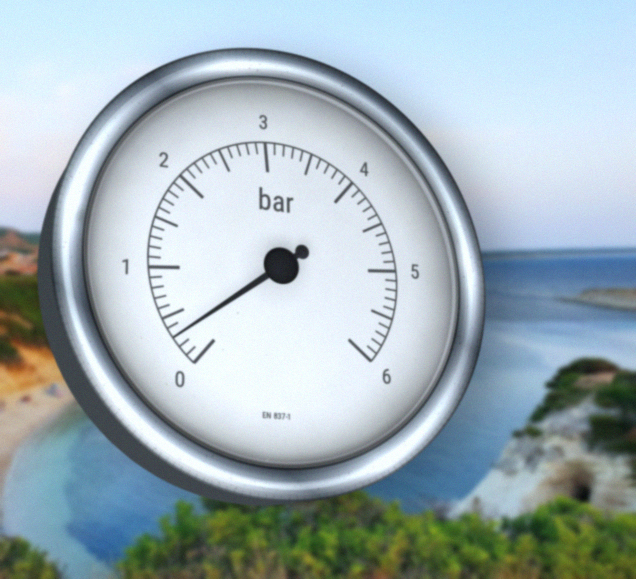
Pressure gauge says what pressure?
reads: 0.3 bar
